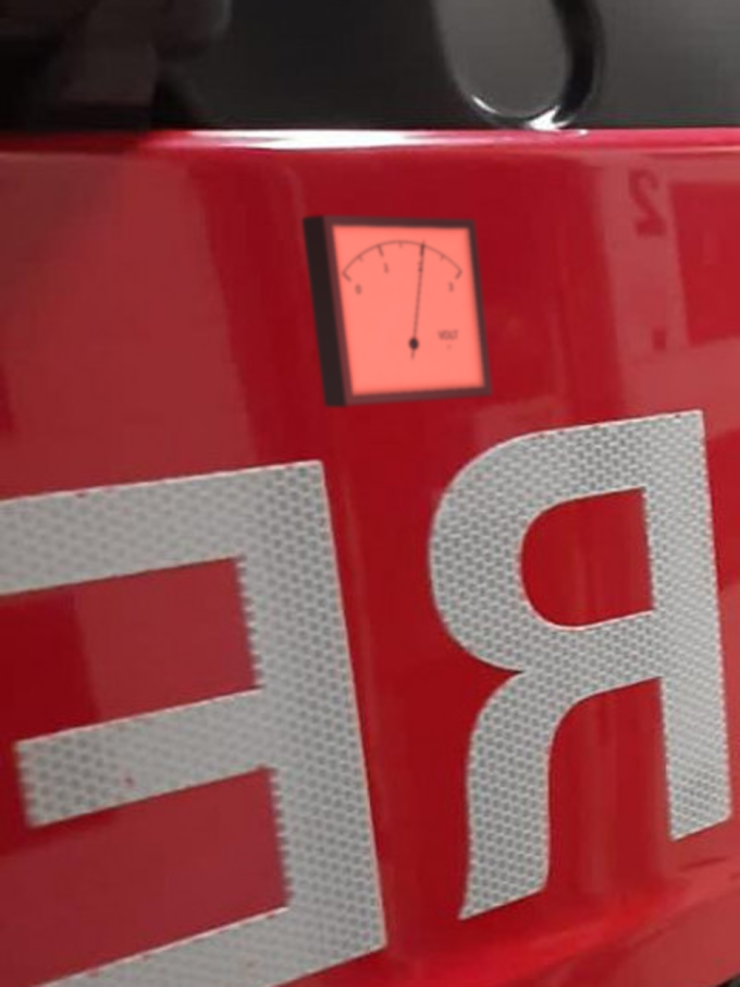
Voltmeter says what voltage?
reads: 2 V
